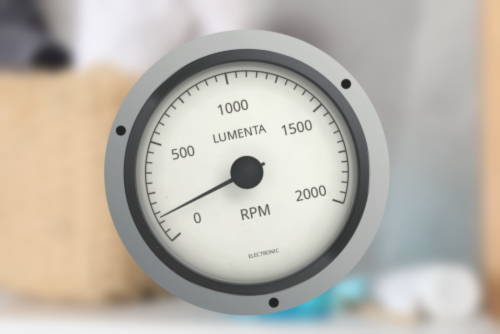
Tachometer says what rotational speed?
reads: 125 rpm
